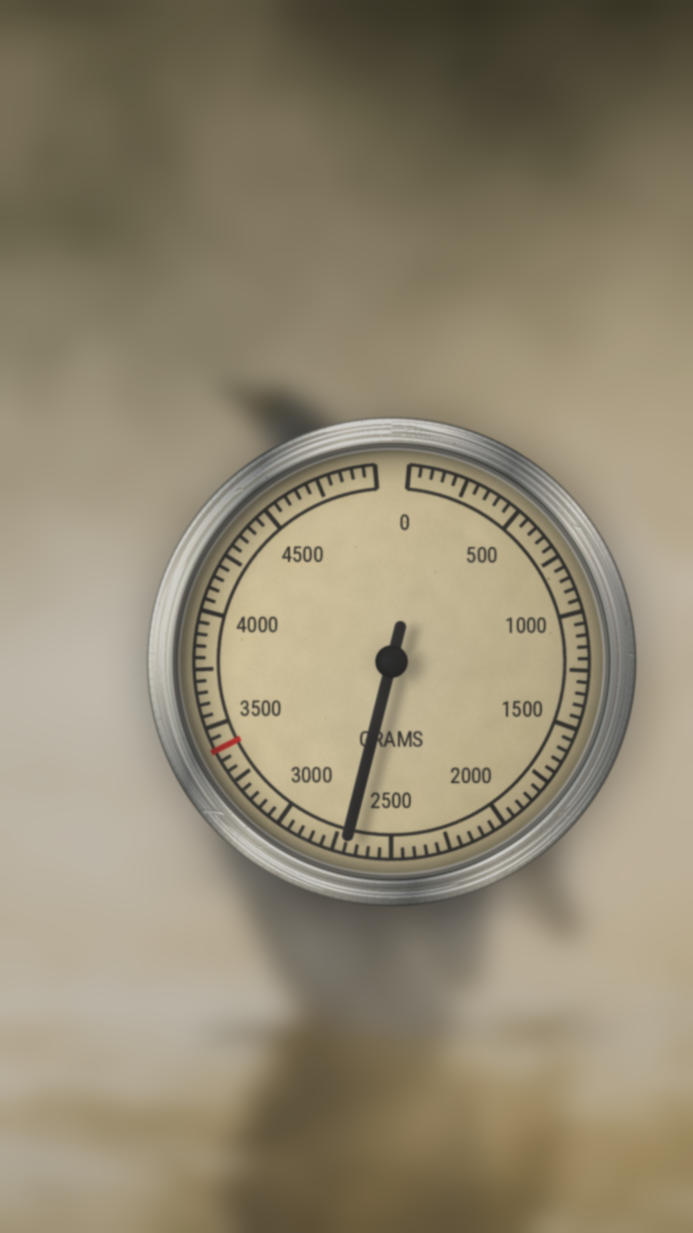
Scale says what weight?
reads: 2700 g
